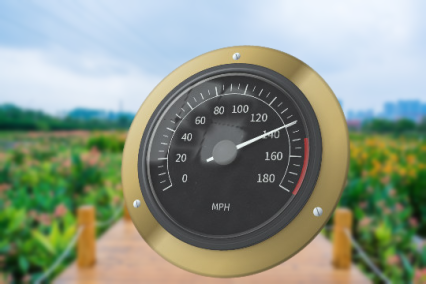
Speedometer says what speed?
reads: 140 mph
